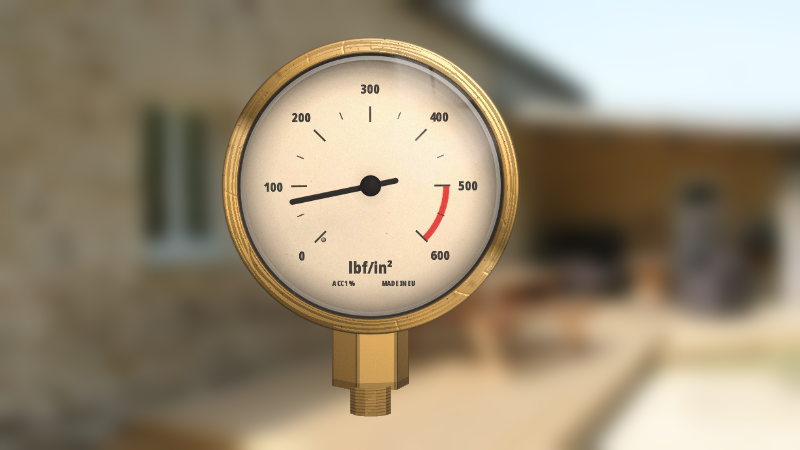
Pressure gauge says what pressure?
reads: 75 psi
